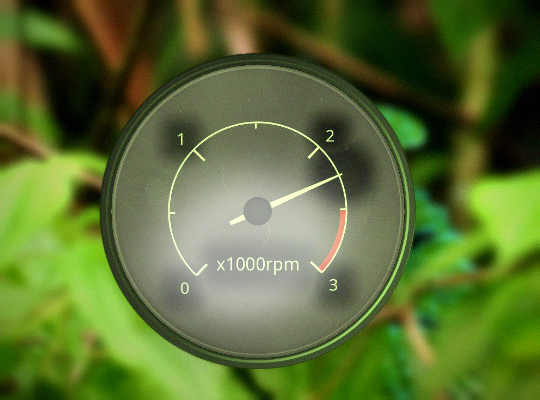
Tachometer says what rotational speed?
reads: 2250 rpm
